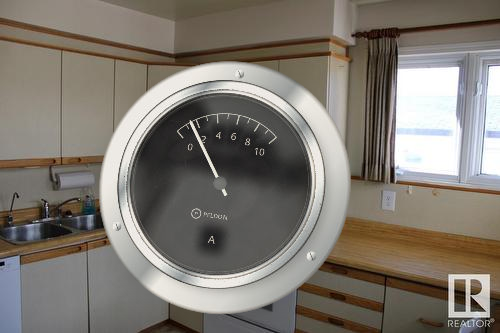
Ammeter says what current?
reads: 1.5 A
